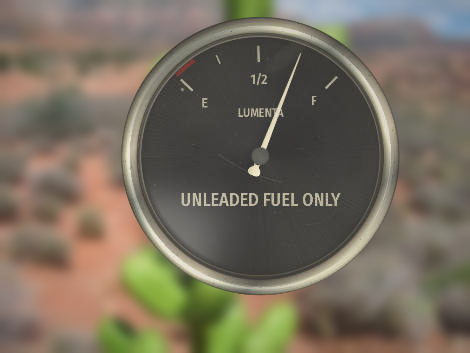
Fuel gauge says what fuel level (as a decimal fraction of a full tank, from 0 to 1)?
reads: 0.75
